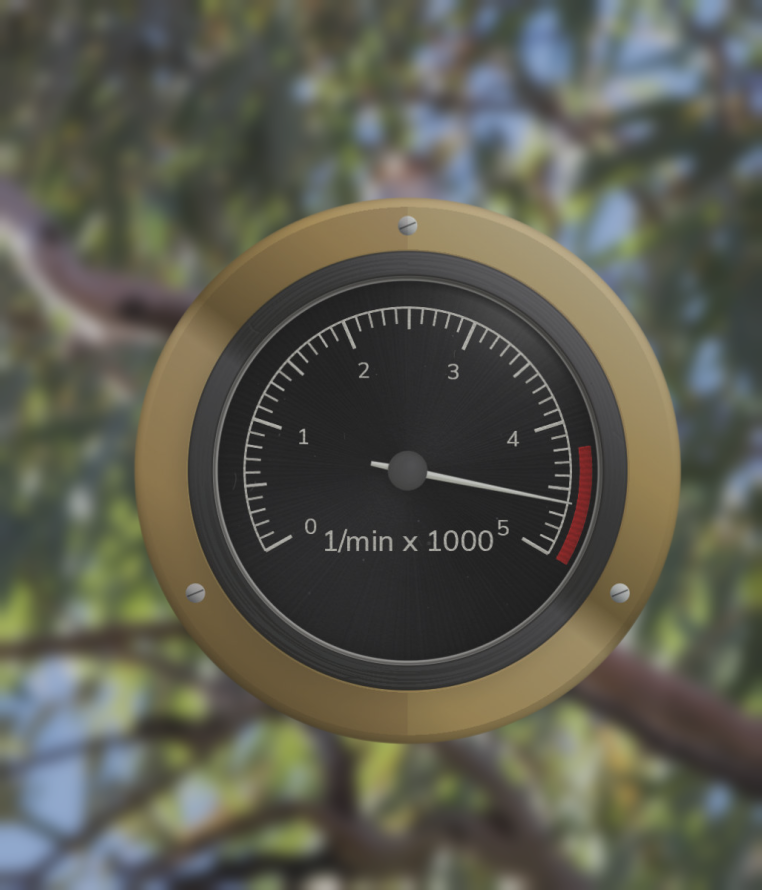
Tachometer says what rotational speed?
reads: 4600 rpm
